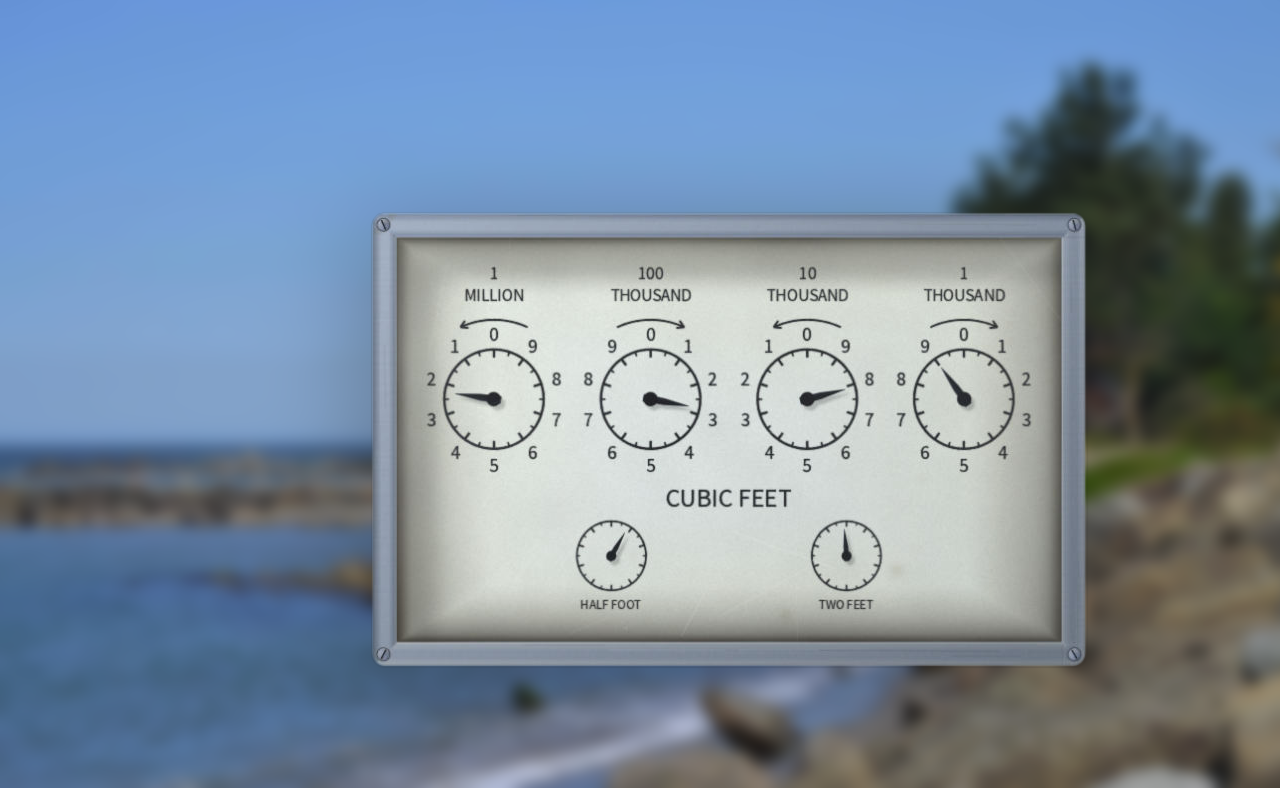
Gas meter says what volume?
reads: 227900 ft³
